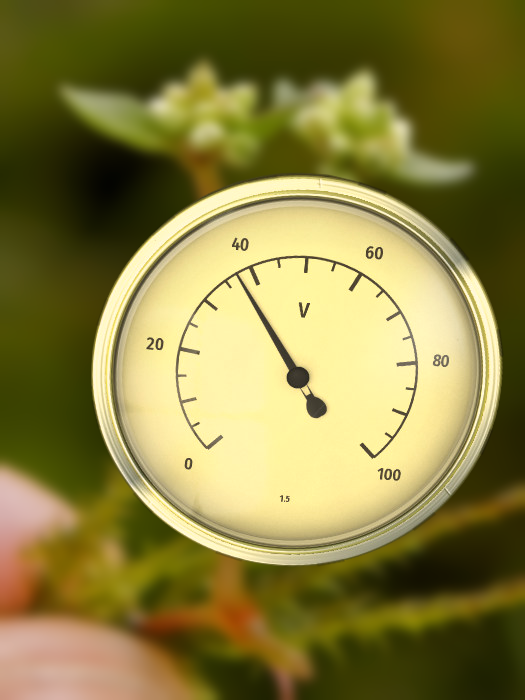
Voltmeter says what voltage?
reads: 37.5 V
